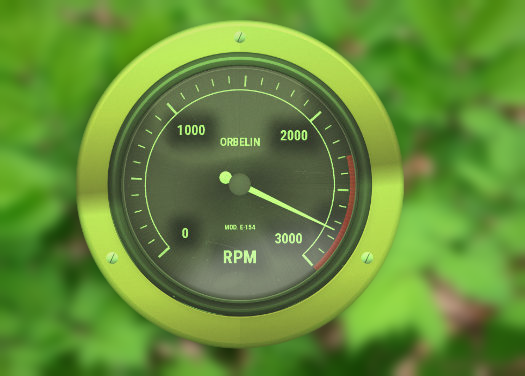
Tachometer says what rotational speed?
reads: 2750 rpm
